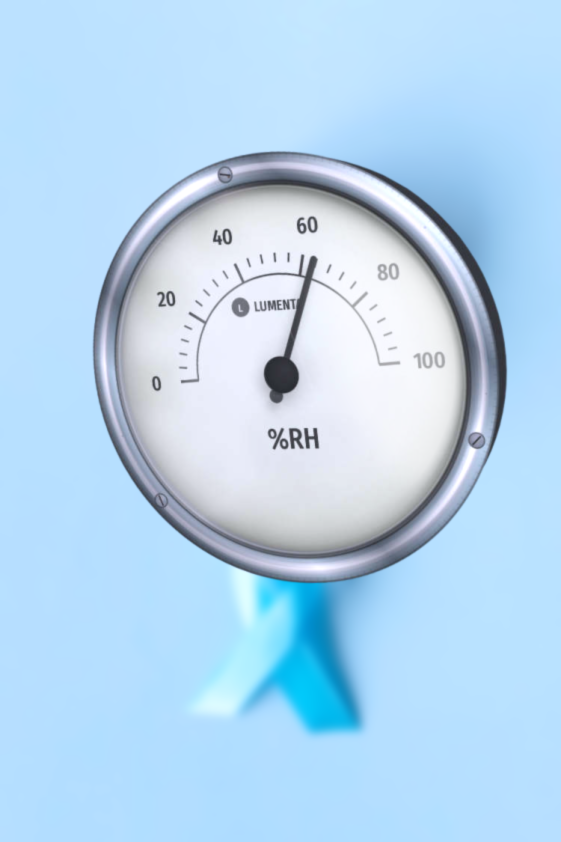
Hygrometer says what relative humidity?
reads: 64 %
